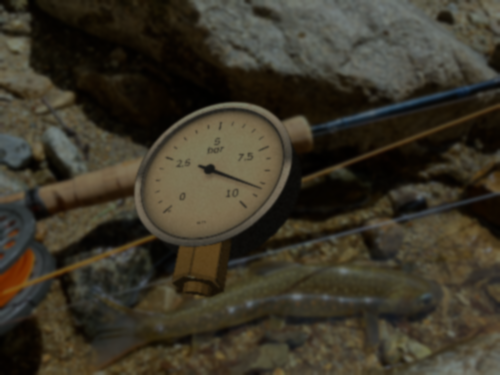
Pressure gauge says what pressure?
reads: 9.25 bar
